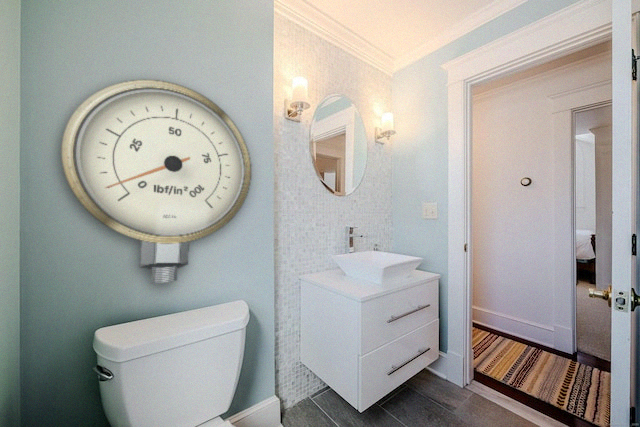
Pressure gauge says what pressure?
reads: 5 psi
